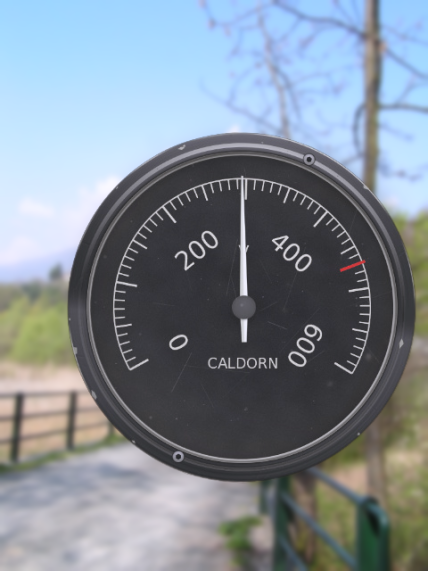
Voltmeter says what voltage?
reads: 295 V
